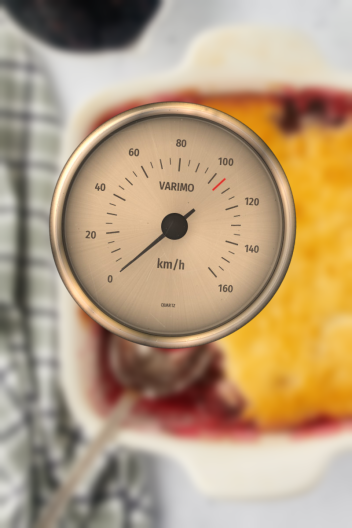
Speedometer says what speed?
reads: 0 km/h
